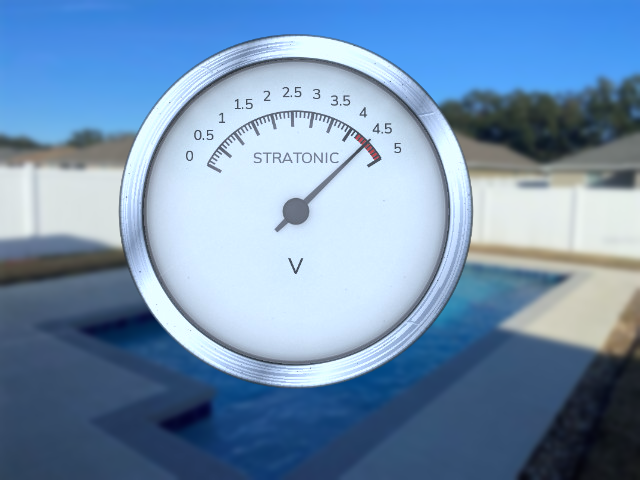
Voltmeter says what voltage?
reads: 4.5 V
